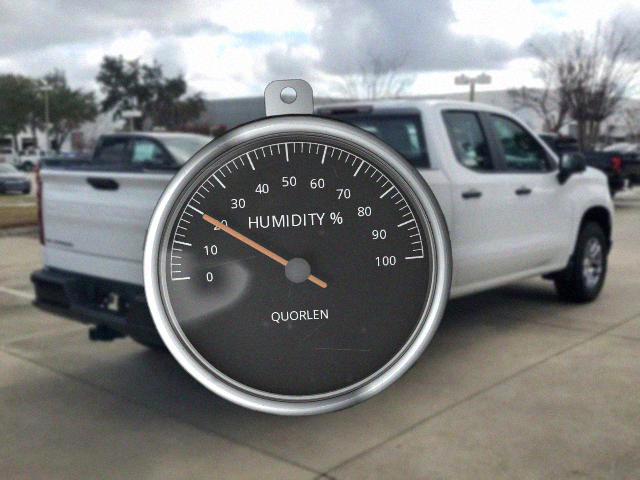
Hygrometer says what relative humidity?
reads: 20 %
